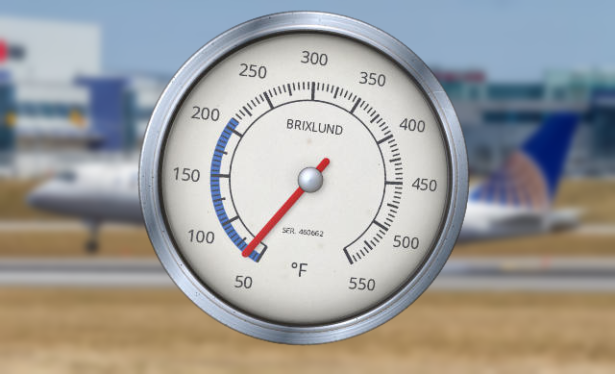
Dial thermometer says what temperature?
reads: 65 °F
